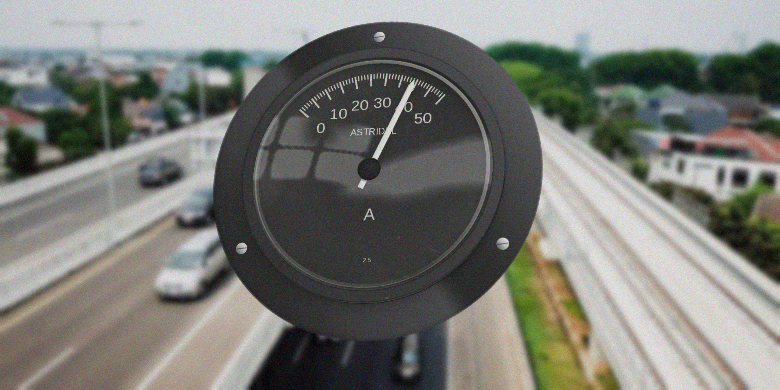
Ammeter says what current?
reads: 40 A
